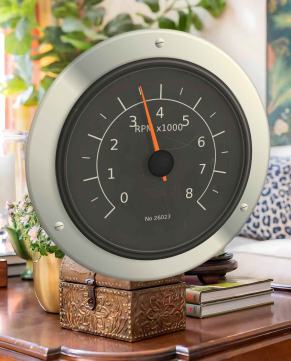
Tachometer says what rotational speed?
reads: 3500 rpm
